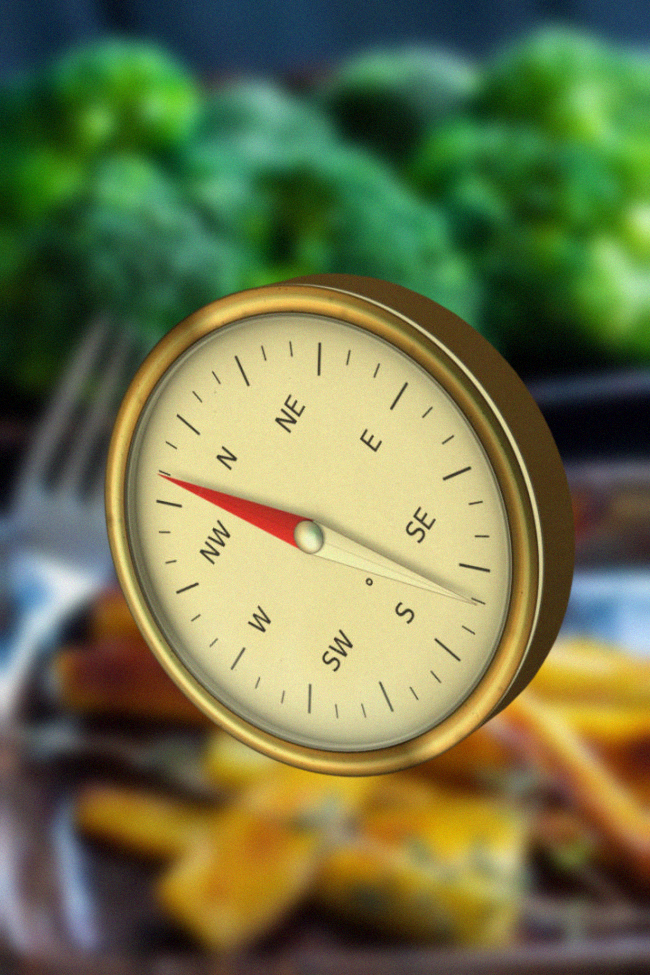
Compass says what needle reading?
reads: 340 °
